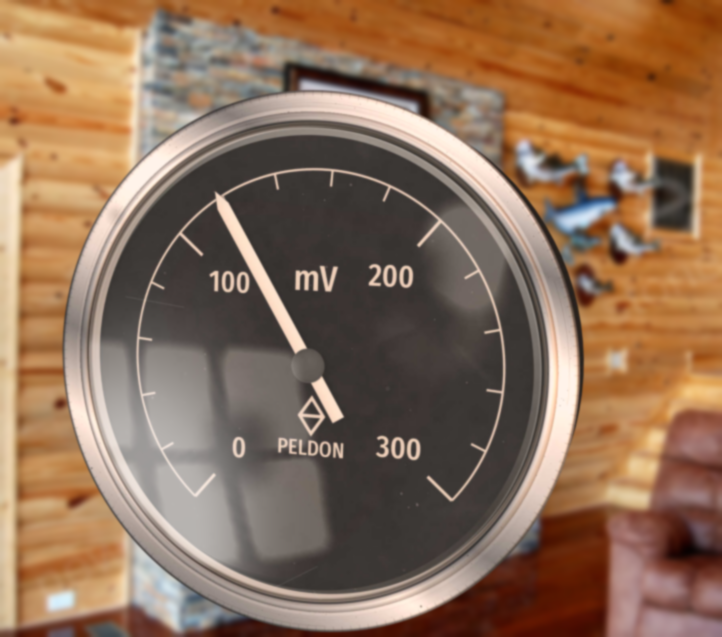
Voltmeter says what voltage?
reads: 120 mV
